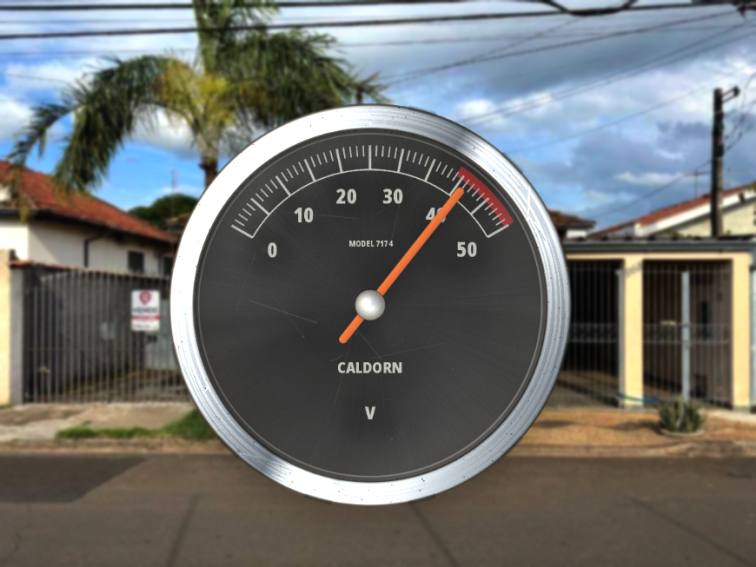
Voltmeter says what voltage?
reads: 41 V
